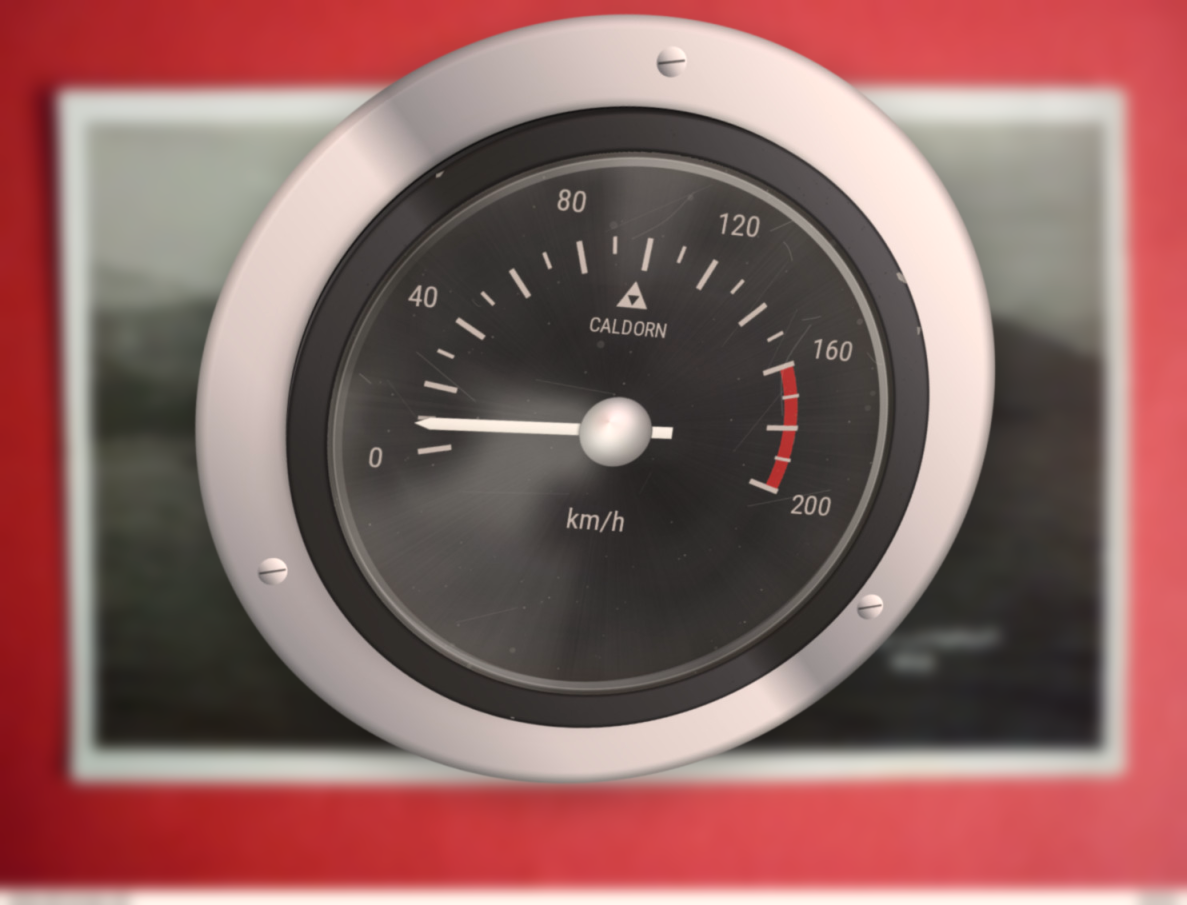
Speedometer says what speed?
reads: 10 km/h
